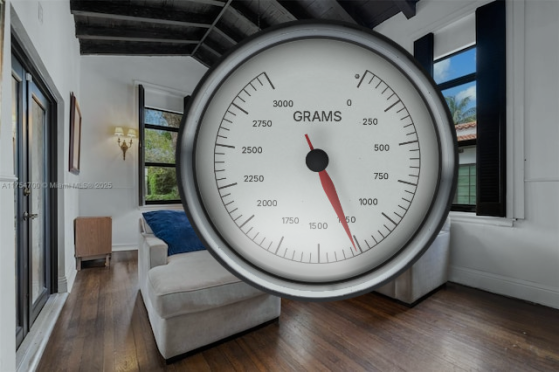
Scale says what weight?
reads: 1275 g
